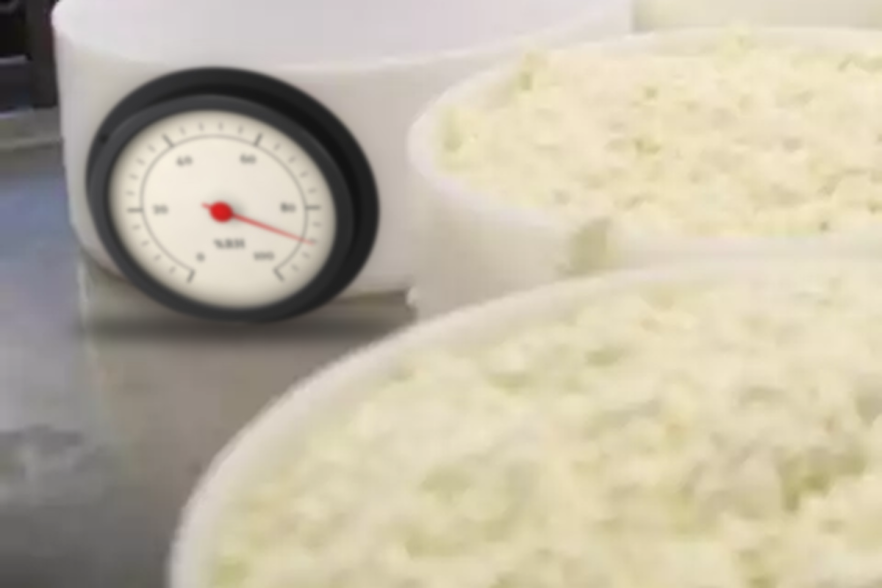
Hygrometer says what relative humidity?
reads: 88 %
